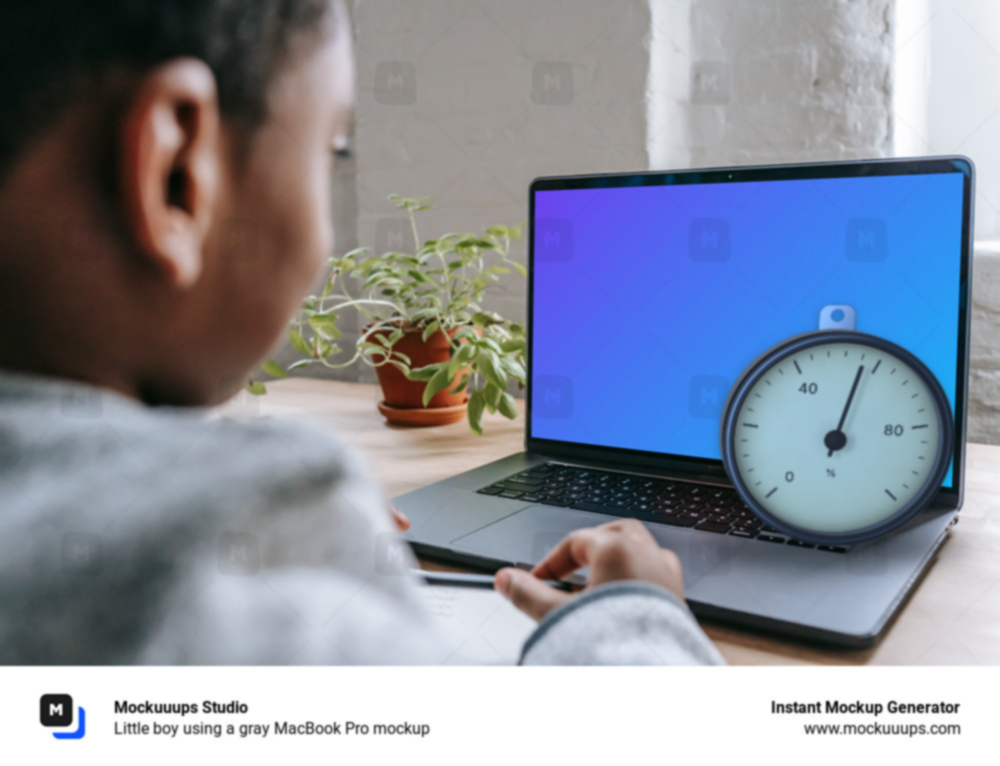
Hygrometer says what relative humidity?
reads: 56 %
